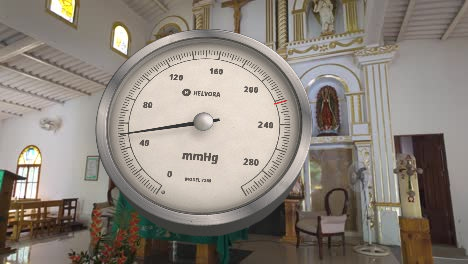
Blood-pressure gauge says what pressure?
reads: 50 mmHg
